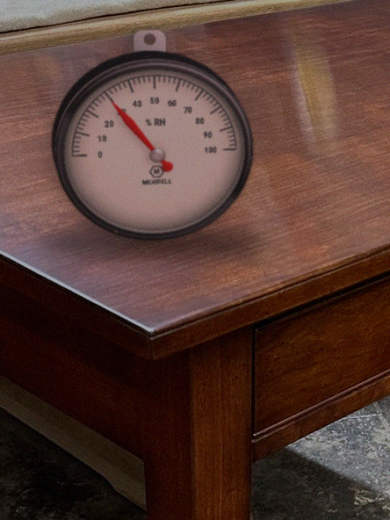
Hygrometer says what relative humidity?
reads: 30 %
